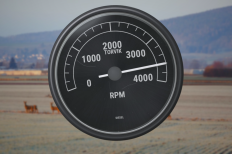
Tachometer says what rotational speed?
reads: 3600 rpm
